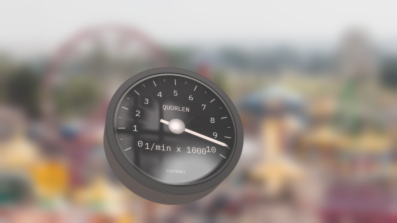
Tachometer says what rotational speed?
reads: 9500 rpm
